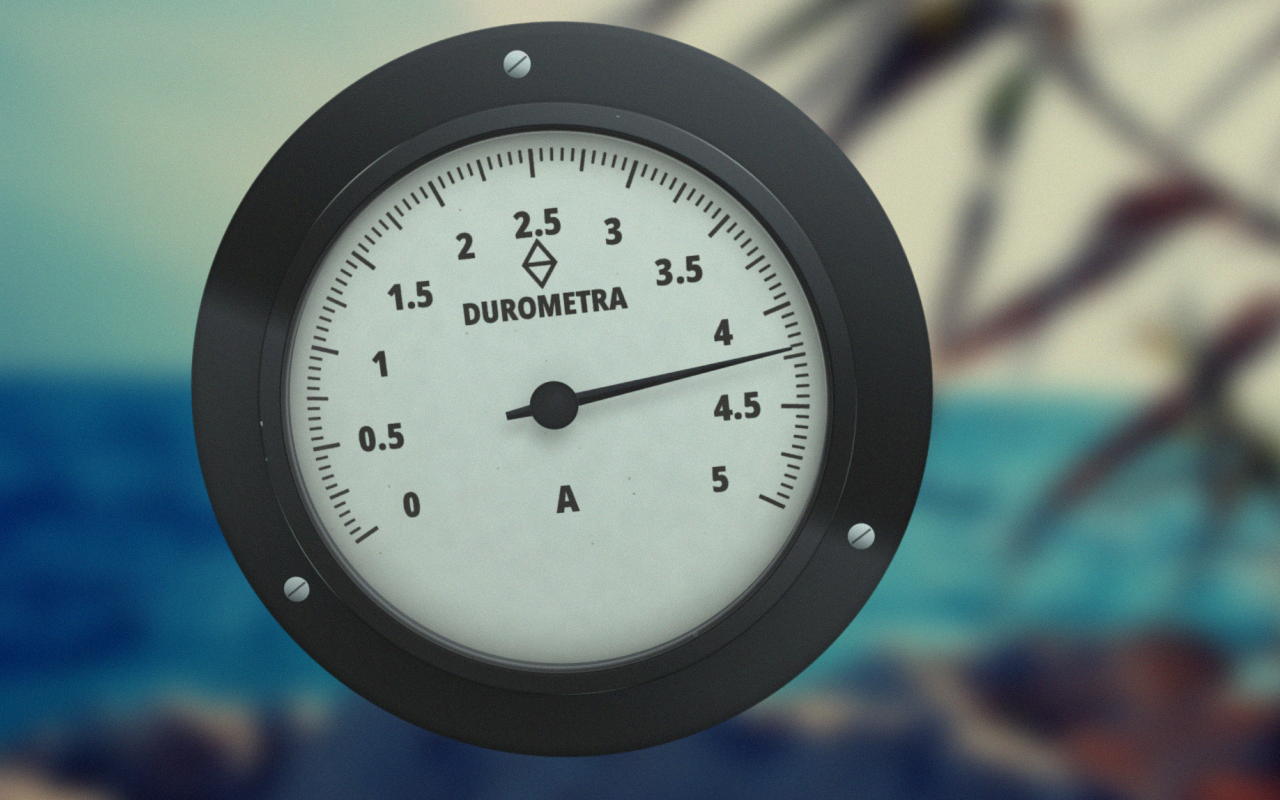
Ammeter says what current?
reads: 4.2 A
